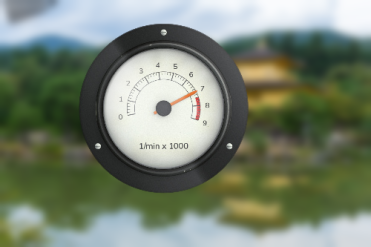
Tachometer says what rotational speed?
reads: 7000 rpm
